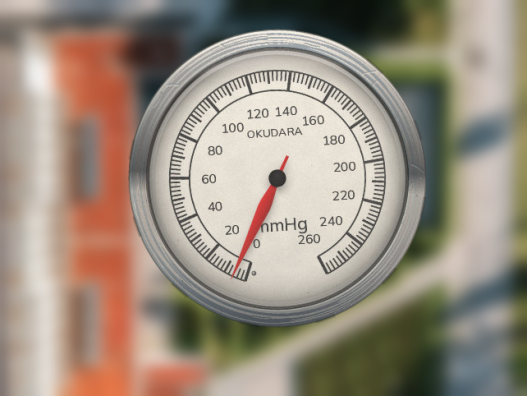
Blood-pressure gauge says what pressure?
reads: 6 mmHg
